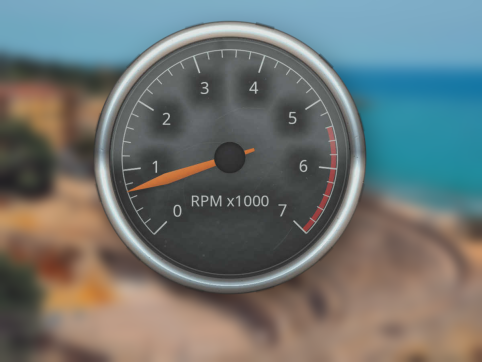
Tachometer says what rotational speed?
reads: 700 rpm
